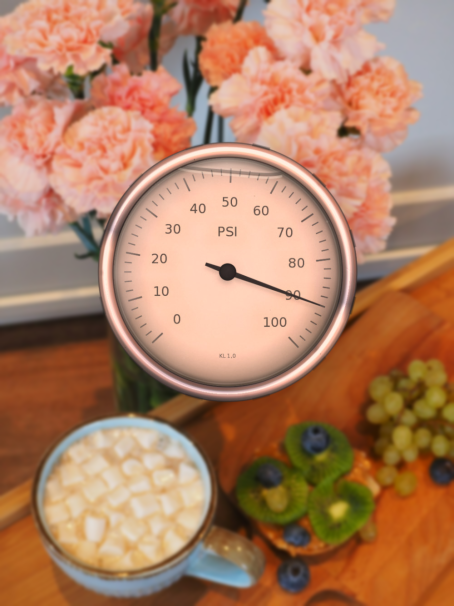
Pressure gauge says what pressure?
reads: 90 psi
